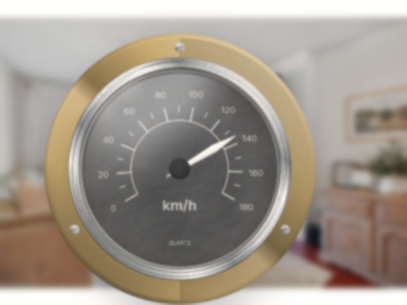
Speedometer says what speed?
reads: 135 km/h
